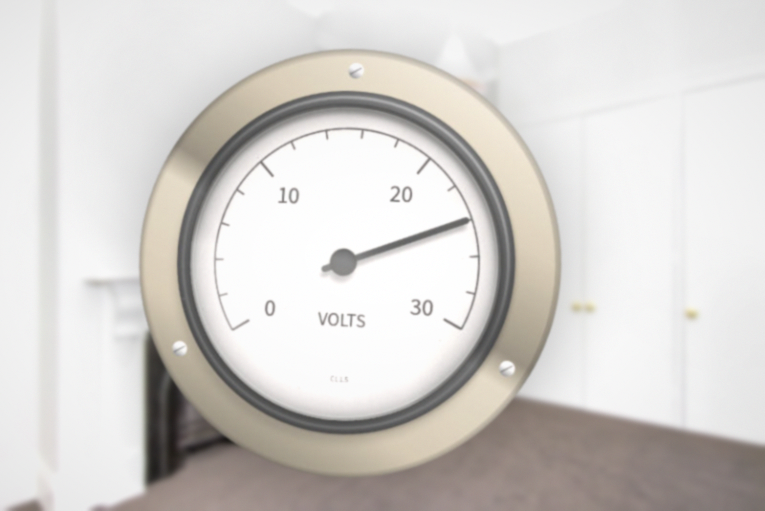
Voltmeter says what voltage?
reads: 24 V
